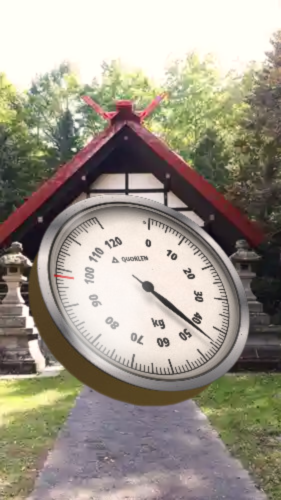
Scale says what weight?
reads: 45 kg
